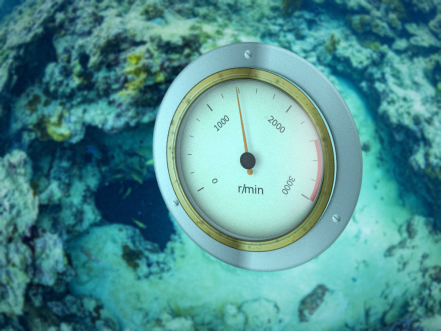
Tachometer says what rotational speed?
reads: 1400 rpm
